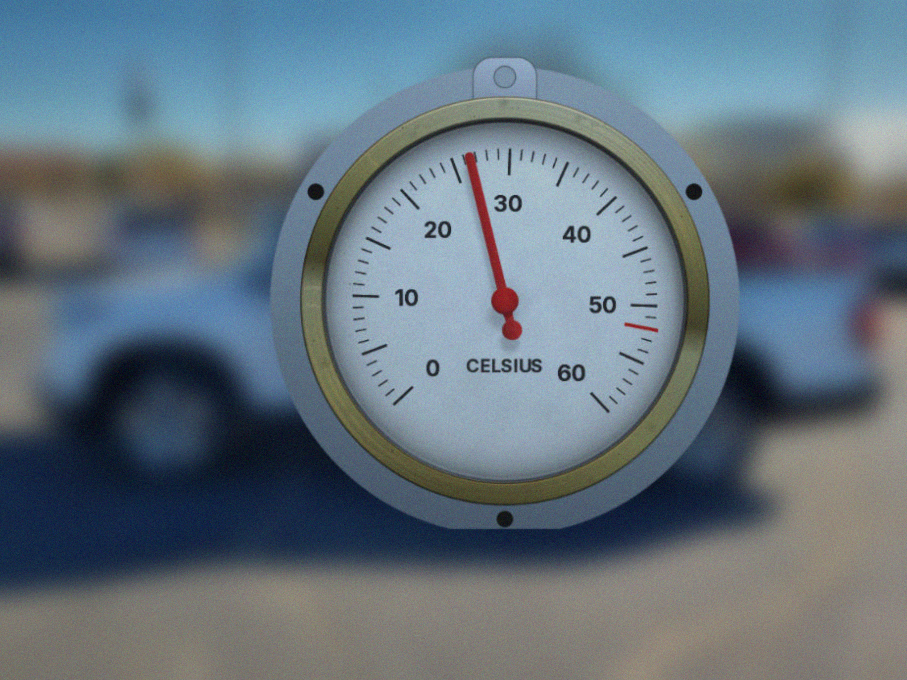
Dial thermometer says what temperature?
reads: 26.5 °C
